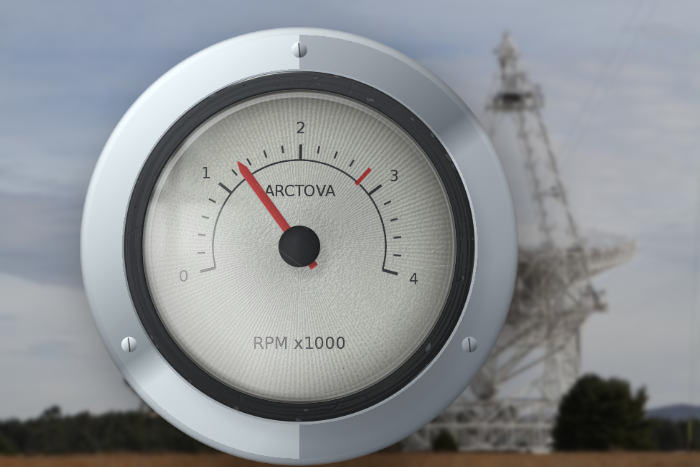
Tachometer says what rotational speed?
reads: 1300 rpm
